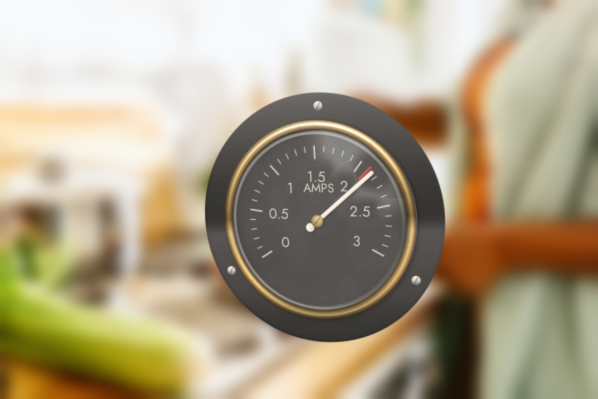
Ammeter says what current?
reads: 2.15 A
